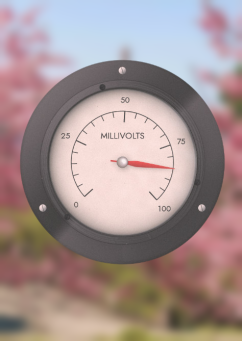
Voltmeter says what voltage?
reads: 85 mV
